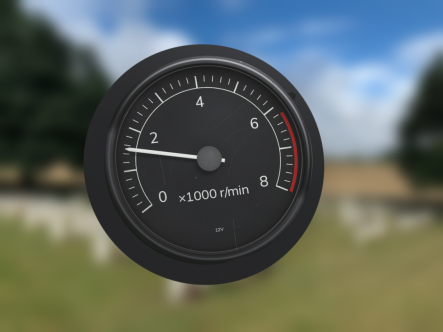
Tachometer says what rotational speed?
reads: 1500 rpm
